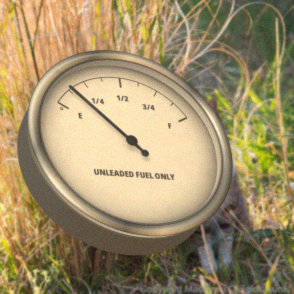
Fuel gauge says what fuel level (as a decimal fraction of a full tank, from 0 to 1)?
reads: 0.125
